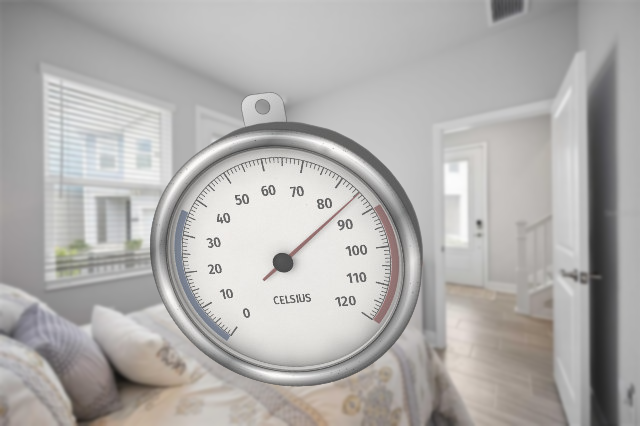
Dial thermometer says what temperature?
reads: 85 °C
